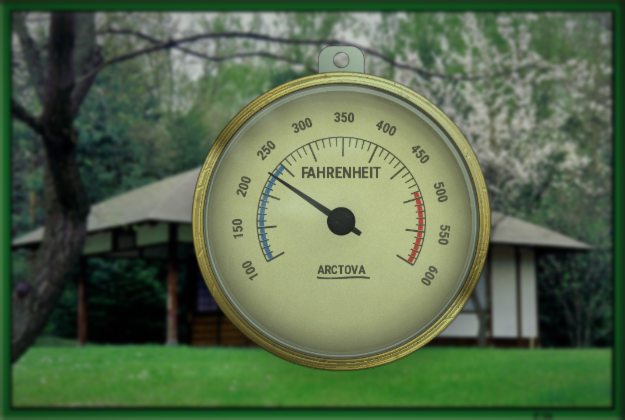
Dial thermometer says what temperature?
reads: 230 °F
